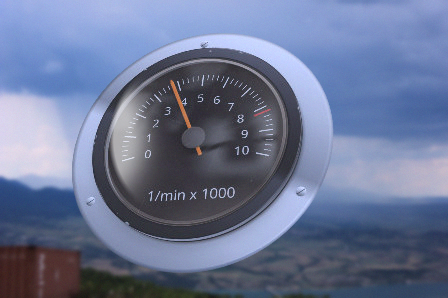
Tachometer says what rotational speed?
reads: 3800 rpm
